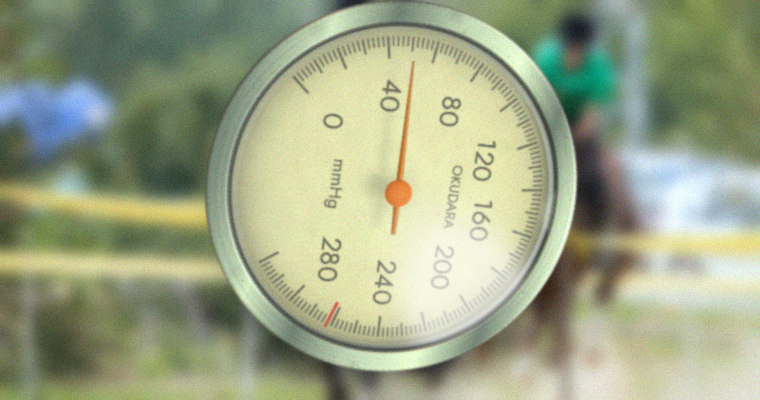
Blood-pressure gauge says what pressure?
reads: 50 mmHg
